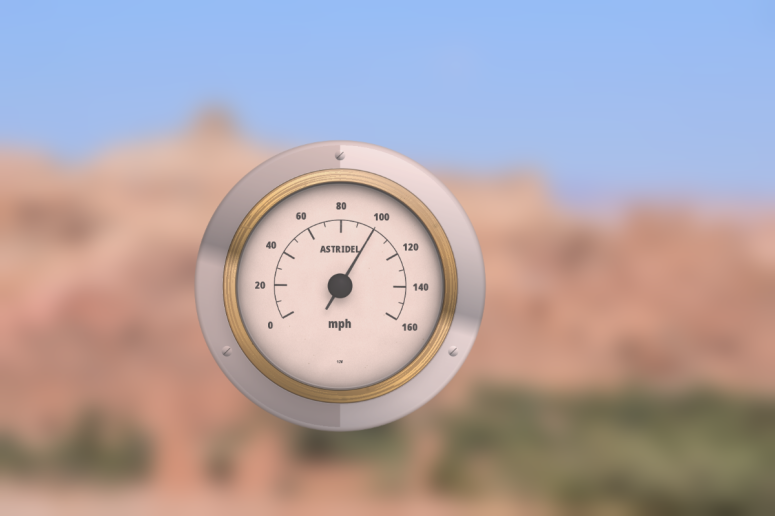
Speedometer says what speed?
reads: 100 mph
